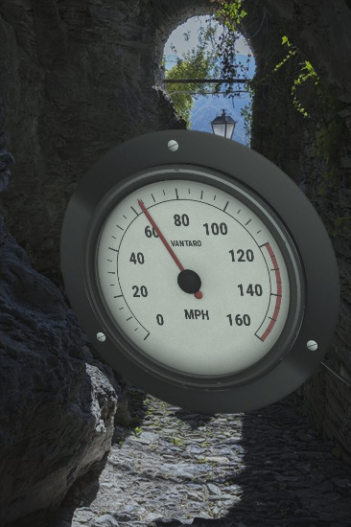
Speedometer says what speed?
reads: 65 mph
